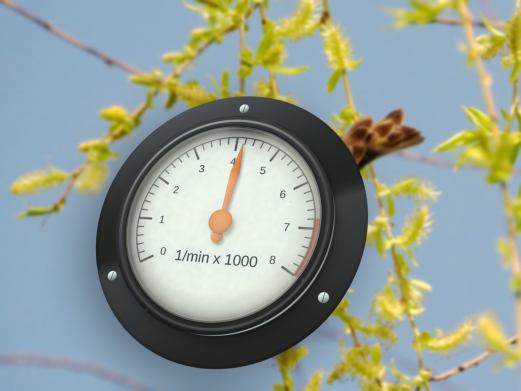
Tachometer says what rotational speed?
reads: 4200 rpm
